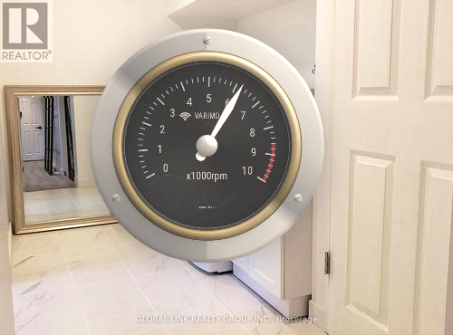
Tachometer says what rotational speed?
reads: 6200 rpm
